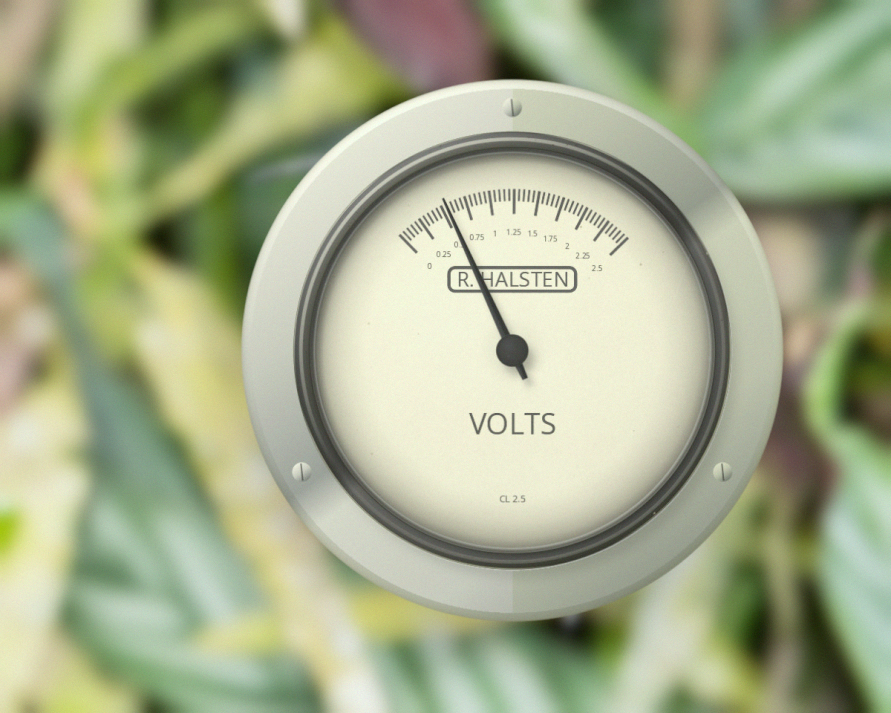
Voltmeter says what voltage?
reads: 0.55 V
